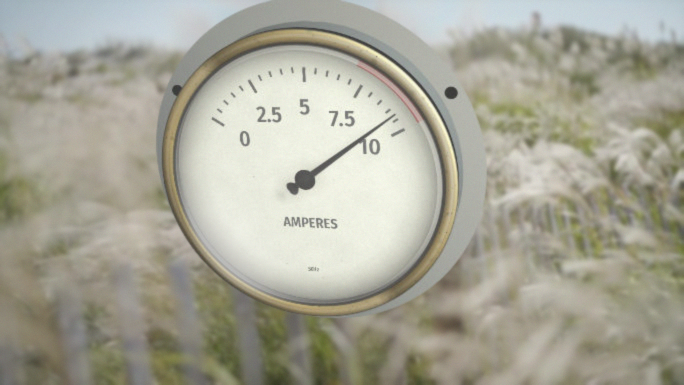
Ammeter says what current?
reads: 9.25 A
